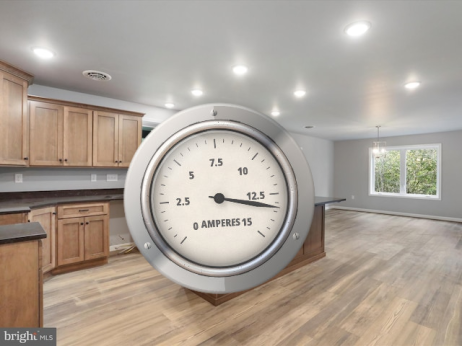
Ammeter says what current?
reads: 13.25 A
